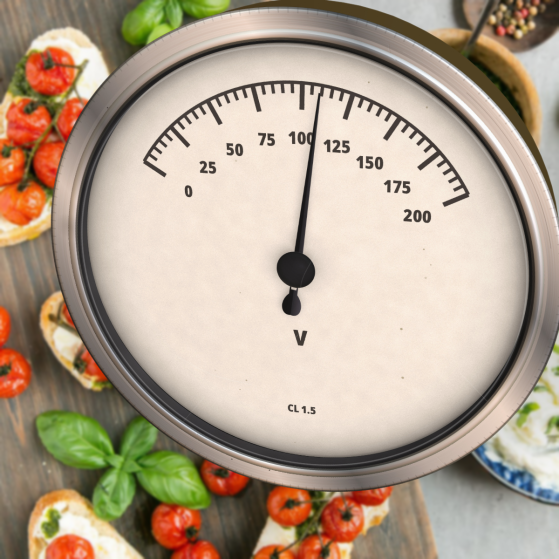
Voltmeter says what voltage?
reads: 110 V
